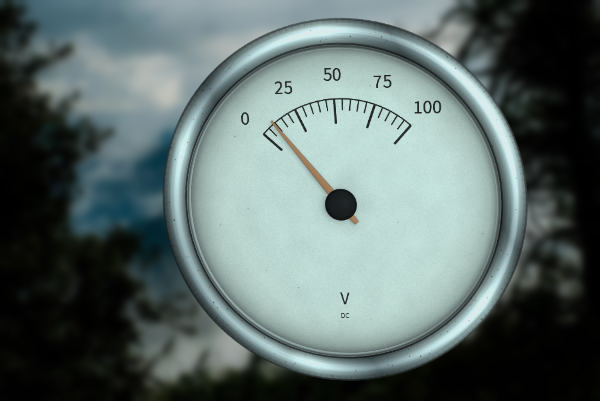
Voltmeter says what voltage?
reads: 10 V
